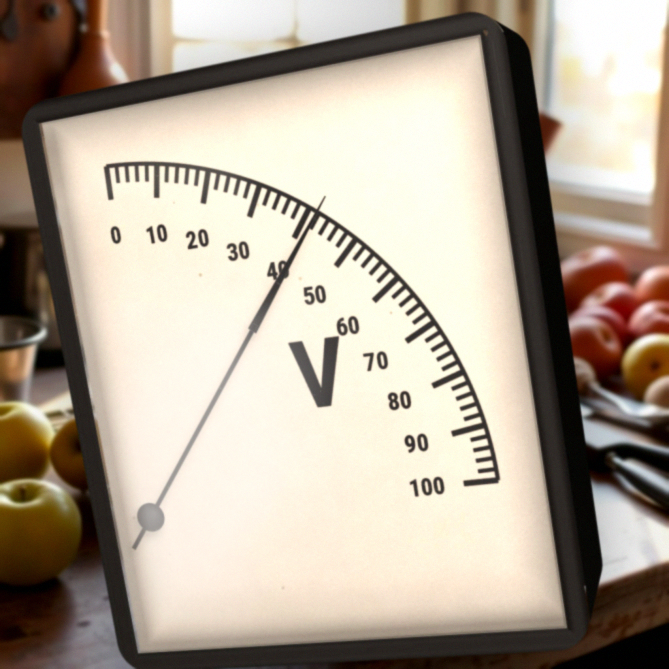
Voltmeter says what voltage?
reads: 42 V
